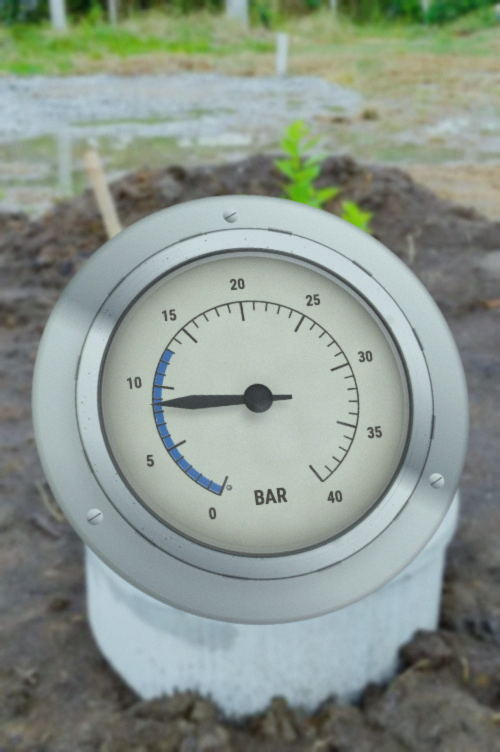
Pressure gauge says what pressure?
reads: 8.5 bar
